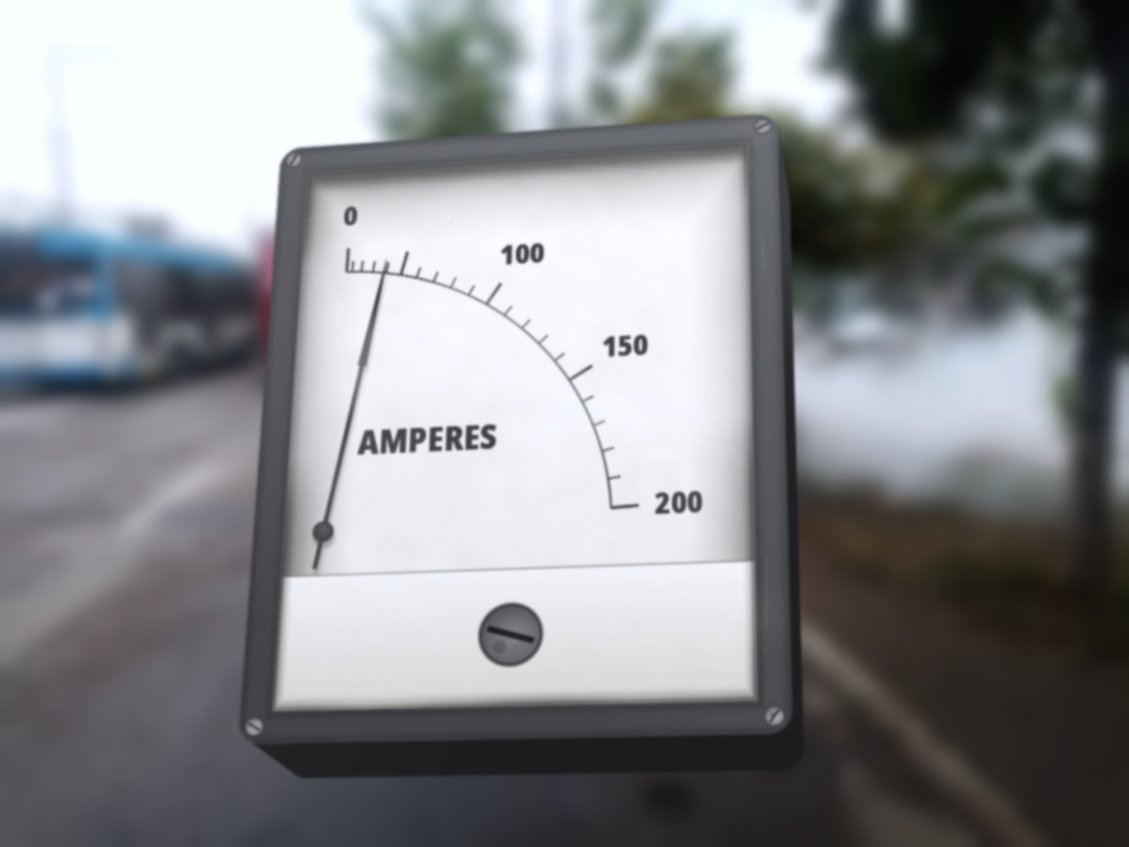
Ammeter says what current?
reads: 40 A
